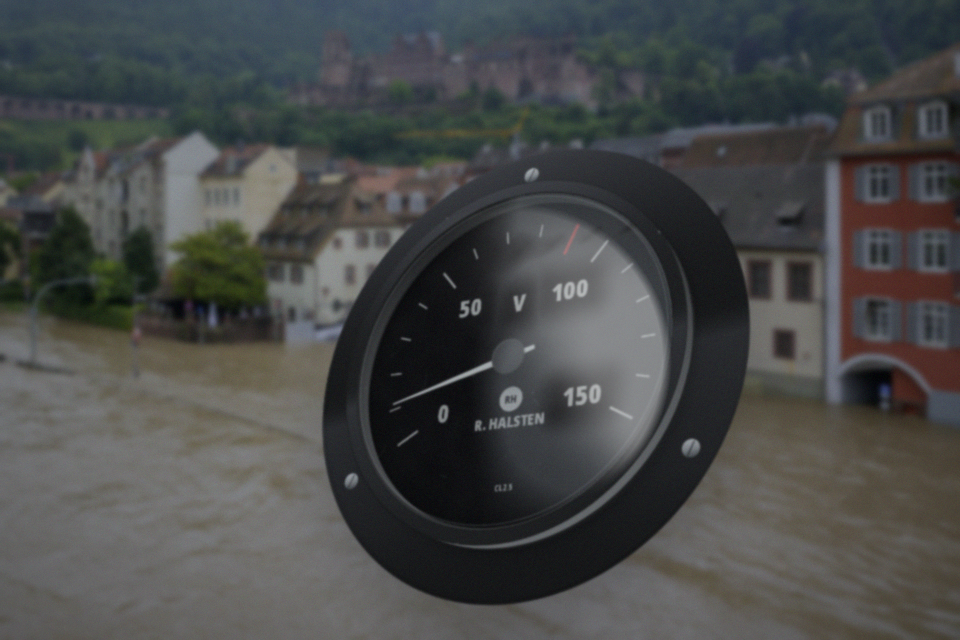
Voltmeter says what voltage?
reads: 10 V
